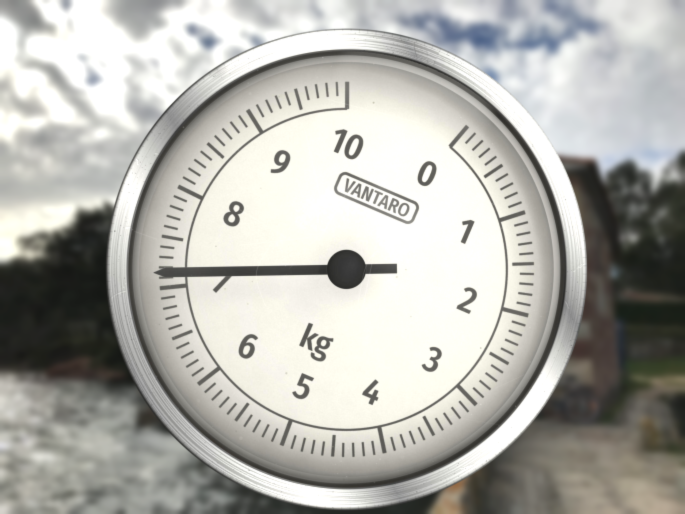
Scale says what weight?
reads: 7.15 kg
